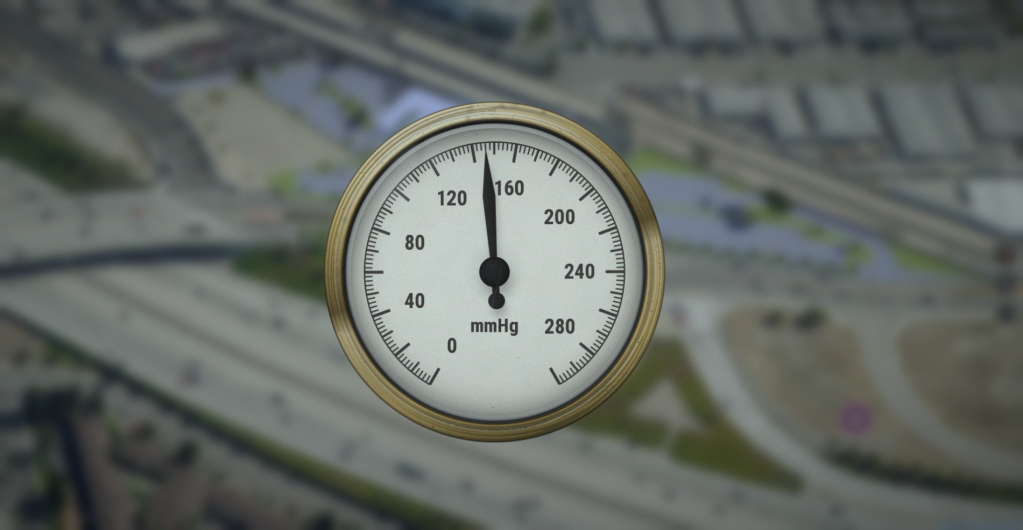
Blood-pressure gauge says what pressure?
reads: 146 mmHg
